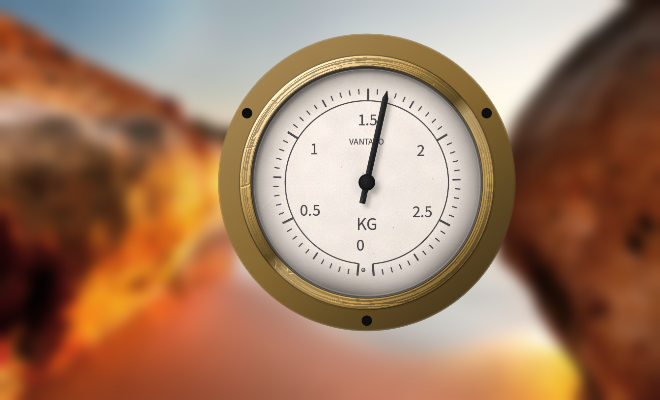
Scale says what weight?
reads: 1.6 kg
